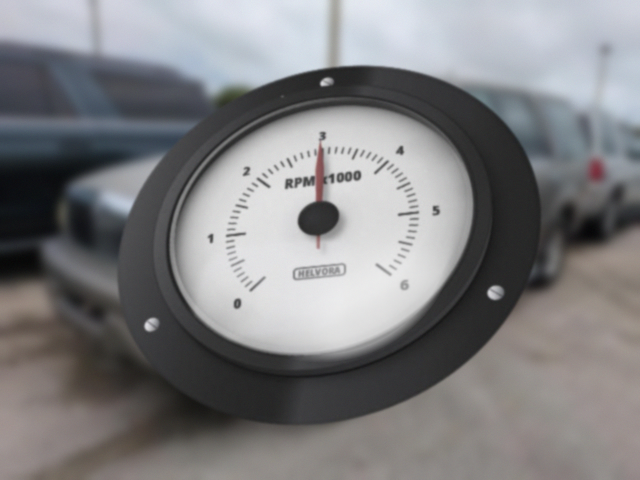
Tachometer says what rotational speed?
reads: 3000 rpm
